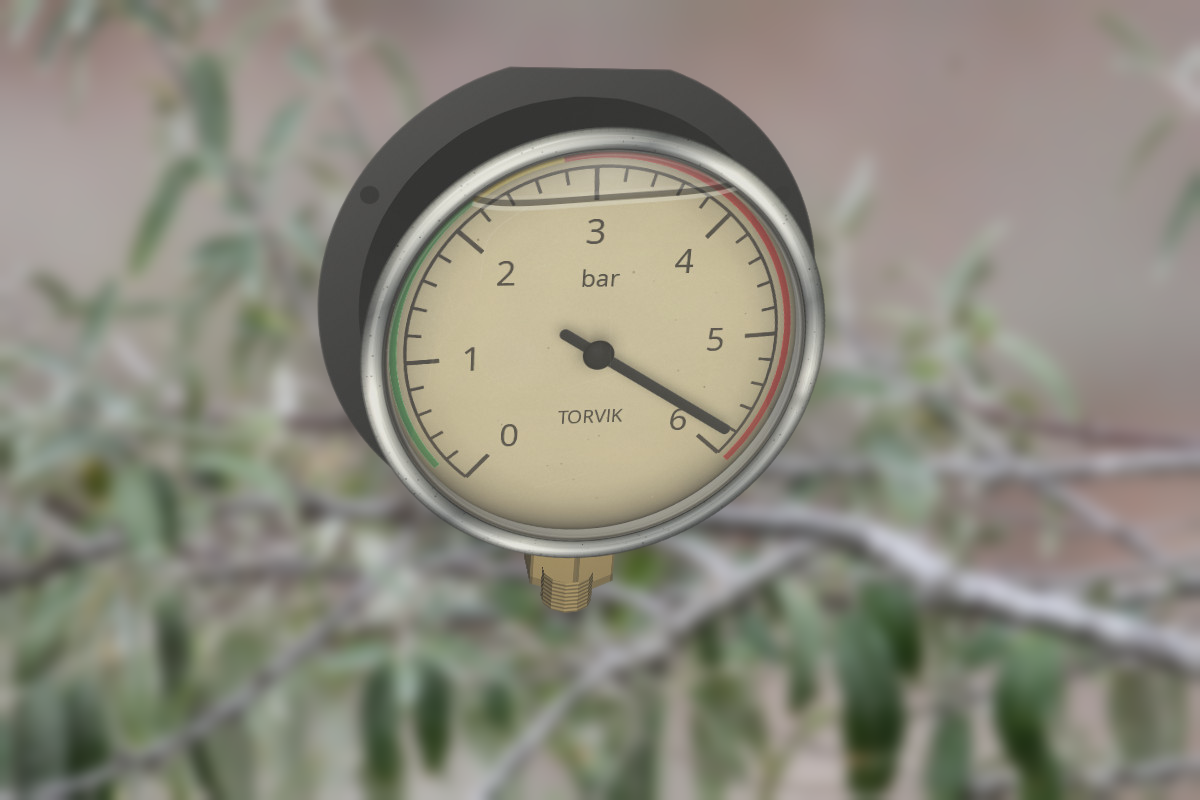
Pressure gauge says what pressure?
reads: 5.8 bar
